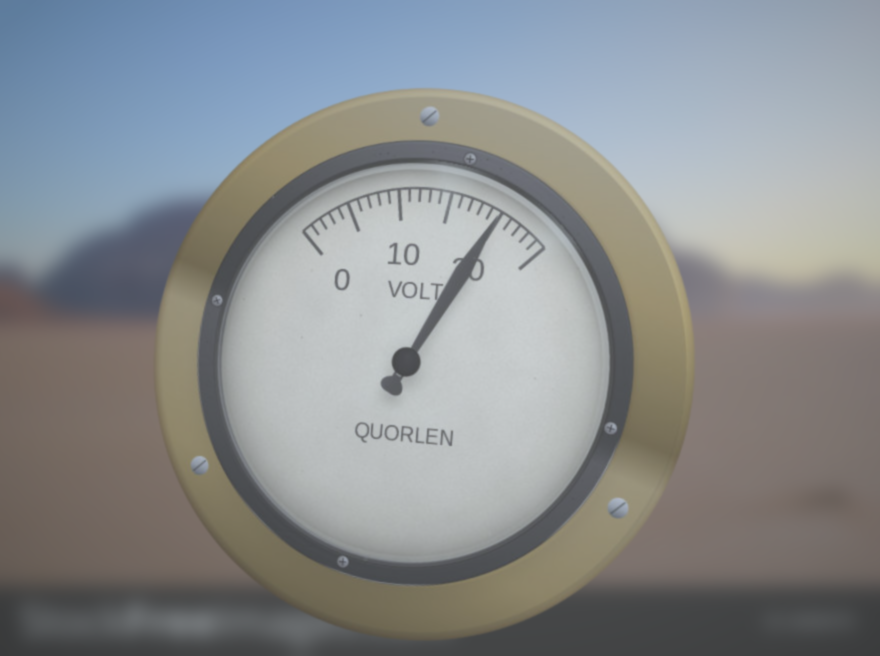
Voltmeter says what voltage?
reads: 20 V
